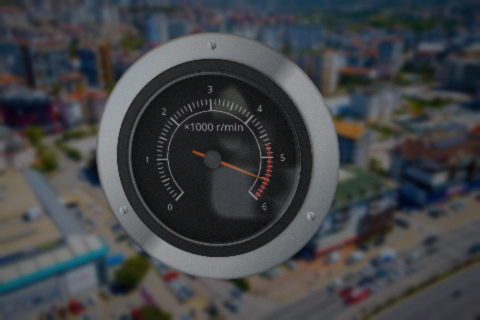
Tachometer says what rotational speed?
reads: 5500 rpm
